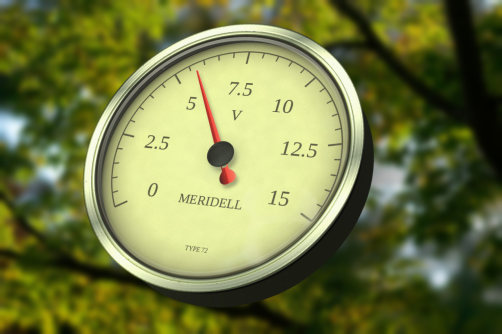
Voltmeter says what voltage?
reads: 5.75 V
